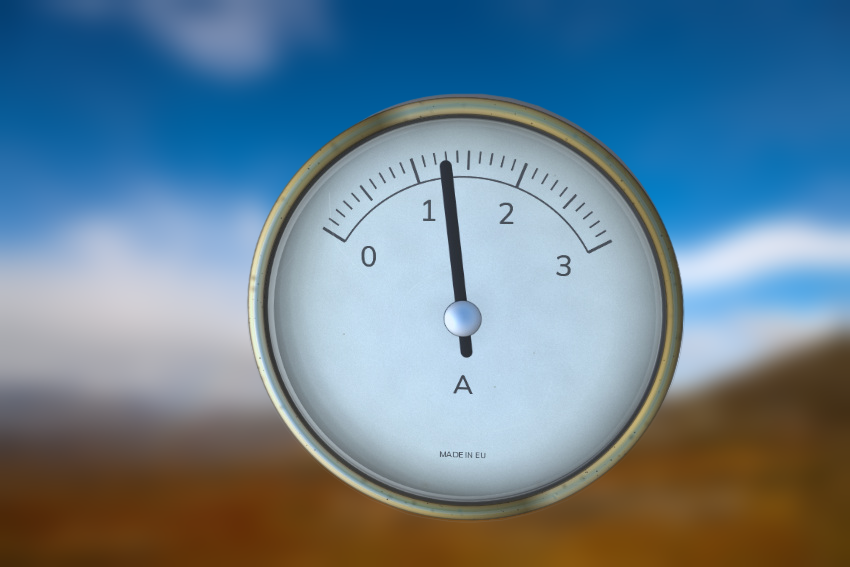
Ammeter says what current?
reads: 1.3 A
